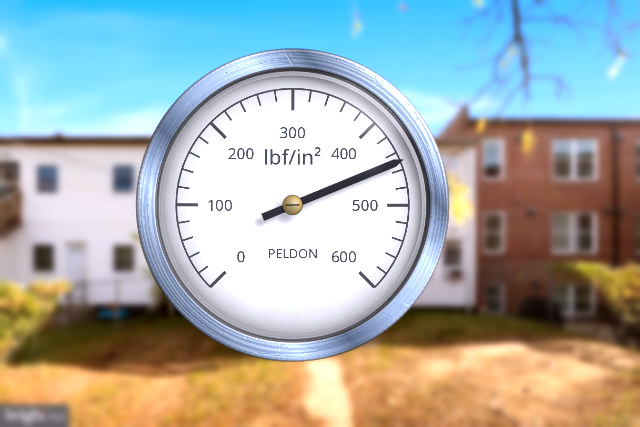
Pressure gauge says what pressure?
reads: 450 psi
